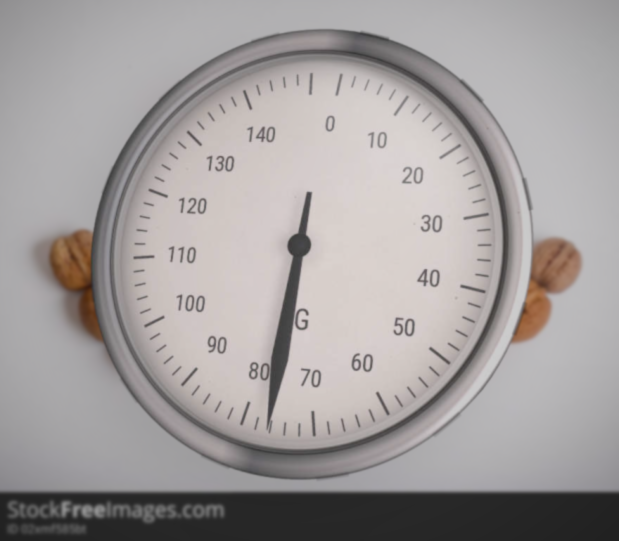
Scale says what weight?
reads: 76 kg
